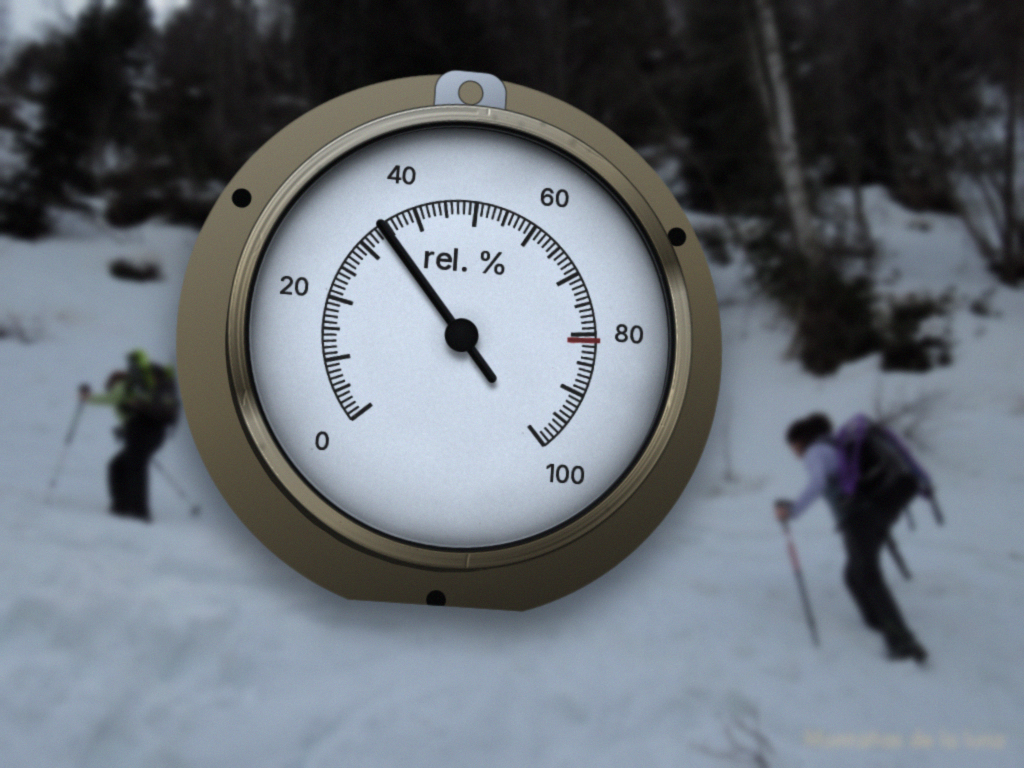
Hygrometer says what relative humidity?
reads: 34 %
